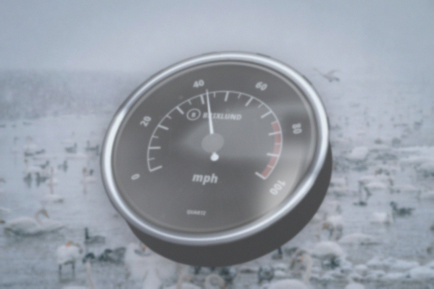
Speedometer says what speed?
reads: 42.5 mph
